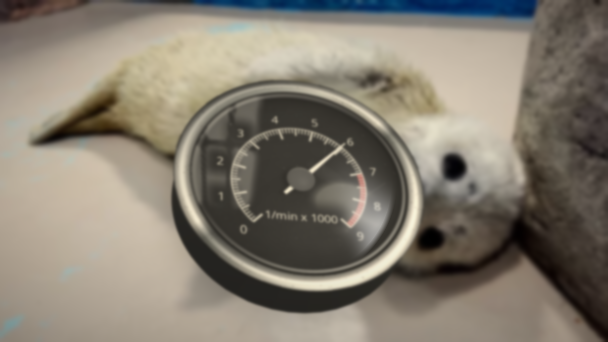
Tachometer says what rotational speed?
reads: 6000 rpm
